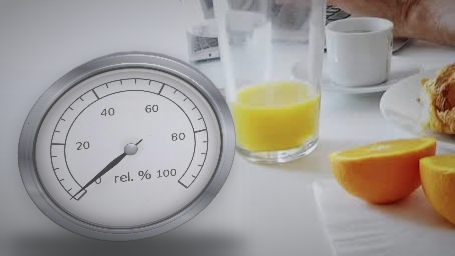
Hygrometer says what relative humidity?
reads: 2 %
